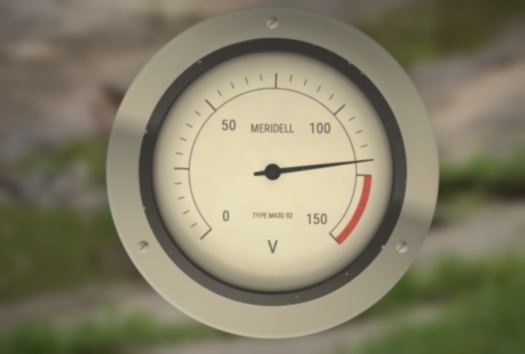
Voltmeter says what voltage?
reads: 120 V
